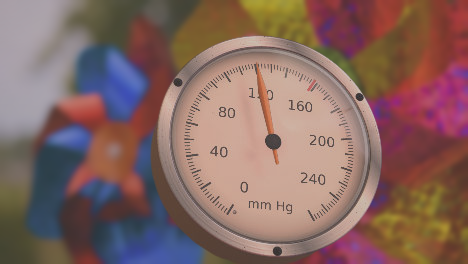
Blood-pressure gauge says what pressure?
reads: 120 mmHg
